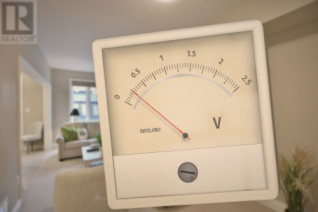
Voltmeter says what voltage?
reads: 0.25 V
